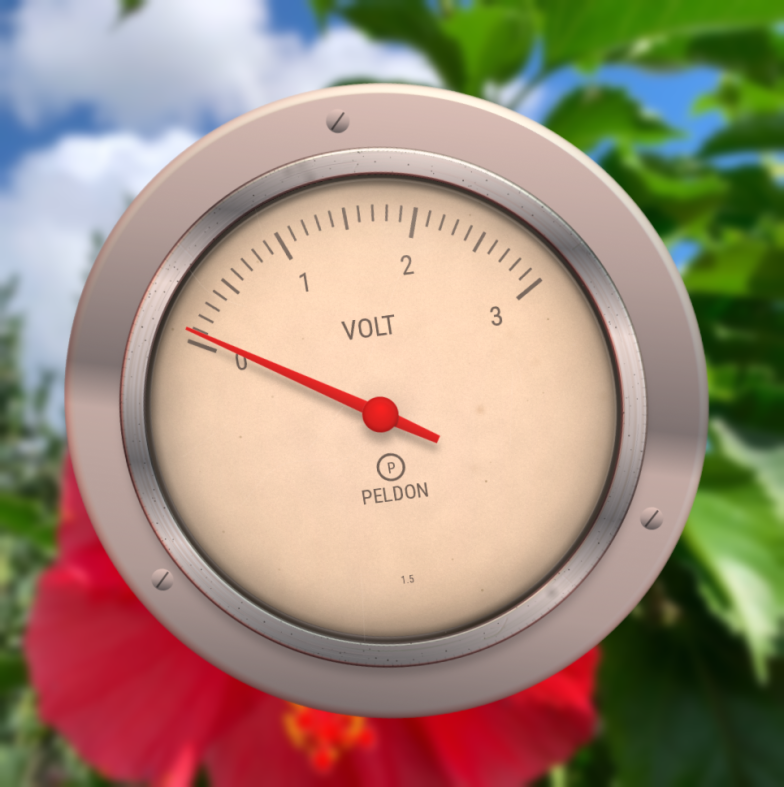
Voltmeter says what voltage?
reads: 0.1 V
